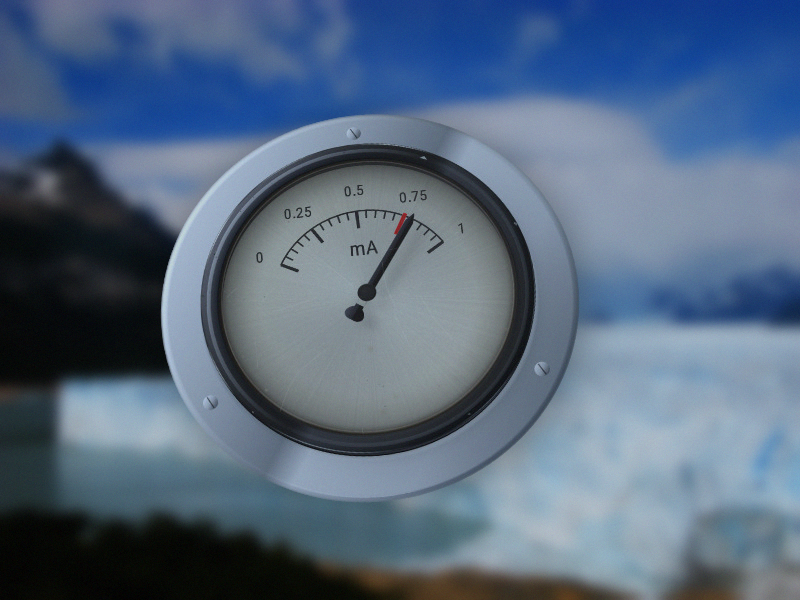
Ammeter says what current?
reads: 0.8 mA
